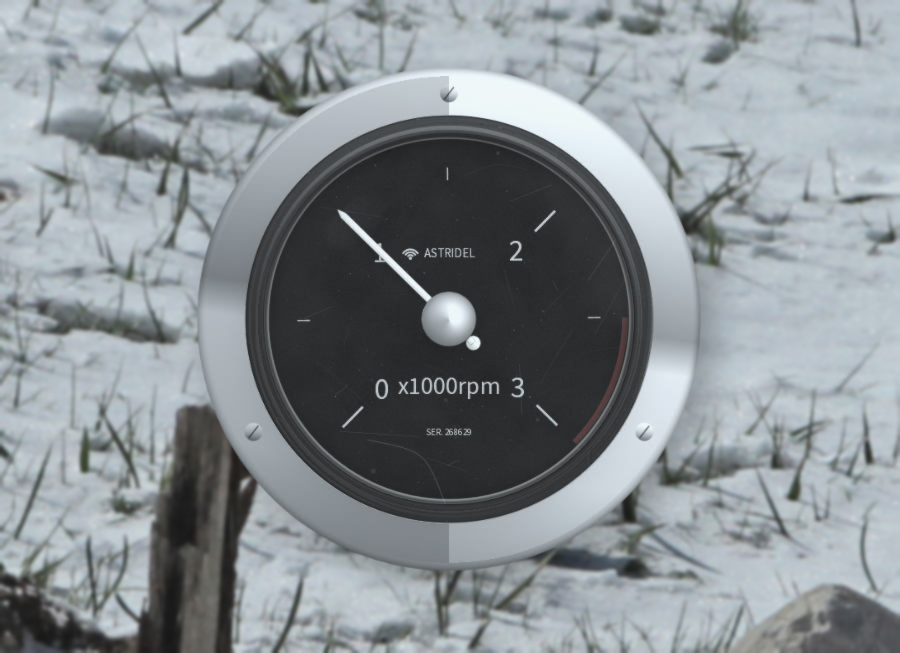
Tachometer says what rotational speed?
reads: 1000 rpm
